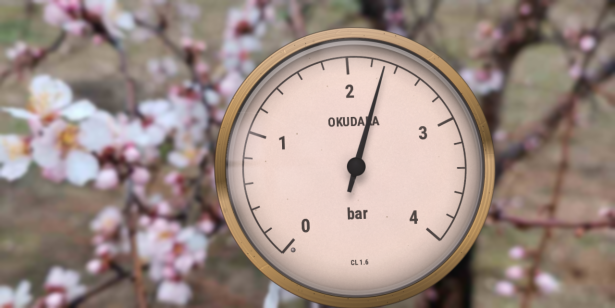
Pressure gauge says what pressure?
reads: 2.3 bar
